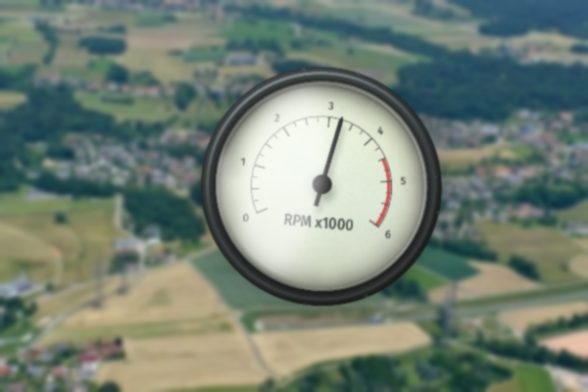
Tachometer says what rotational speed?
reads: 3250 rpm
